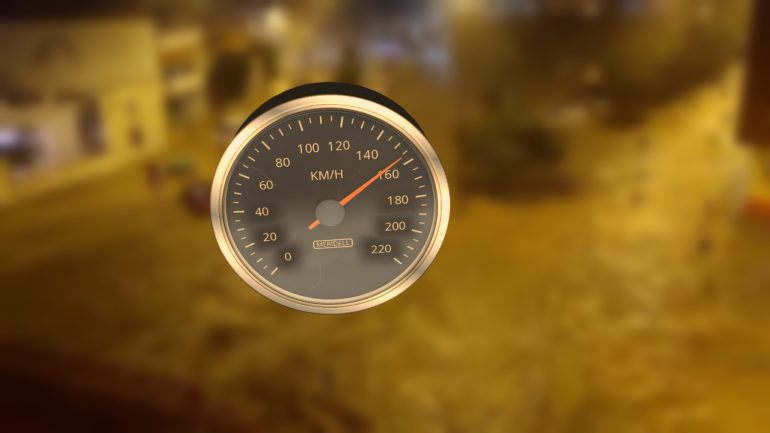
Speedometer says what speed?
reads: 155 km/h
